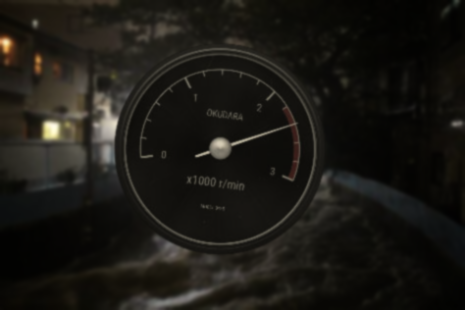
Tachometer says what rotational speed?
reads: 2400 rpm
